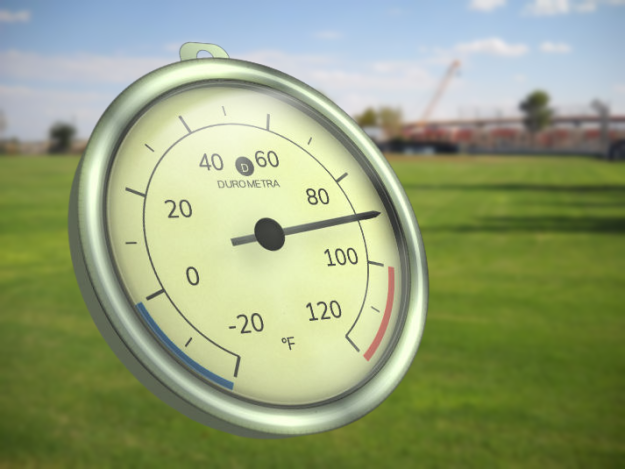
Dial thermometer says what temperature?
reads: 90 °F
